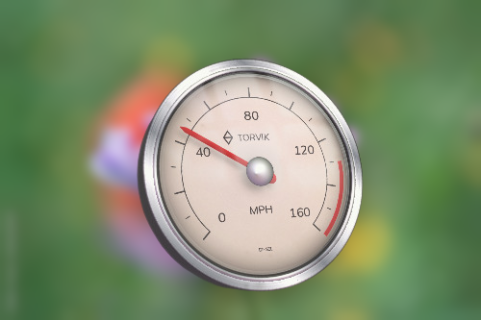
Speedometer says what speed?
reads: 45 mph
